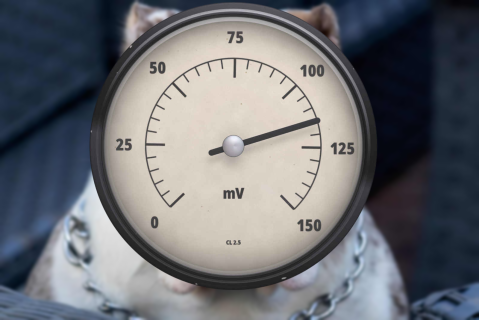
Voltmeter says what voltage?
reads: 115 mV
